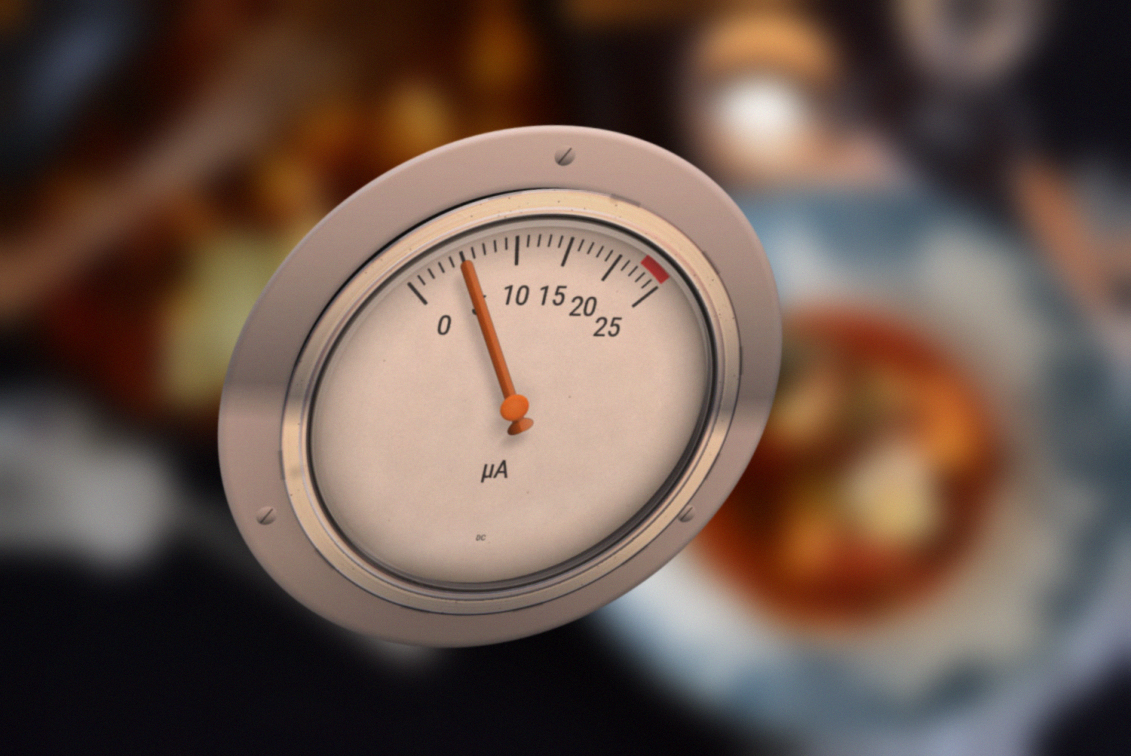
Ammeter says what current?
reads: 5 µA
